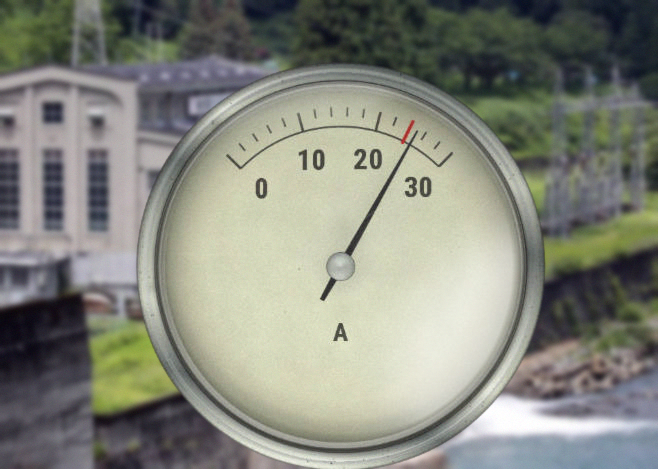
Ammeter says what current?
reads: 25 A
